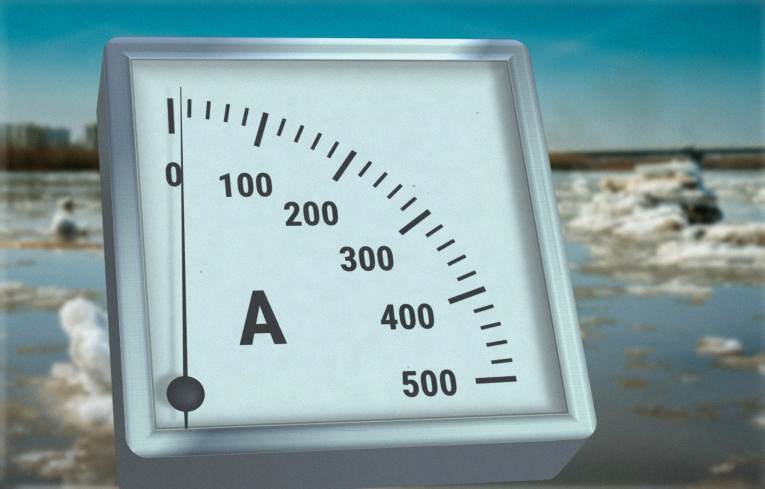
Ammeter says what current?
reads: 10 A
